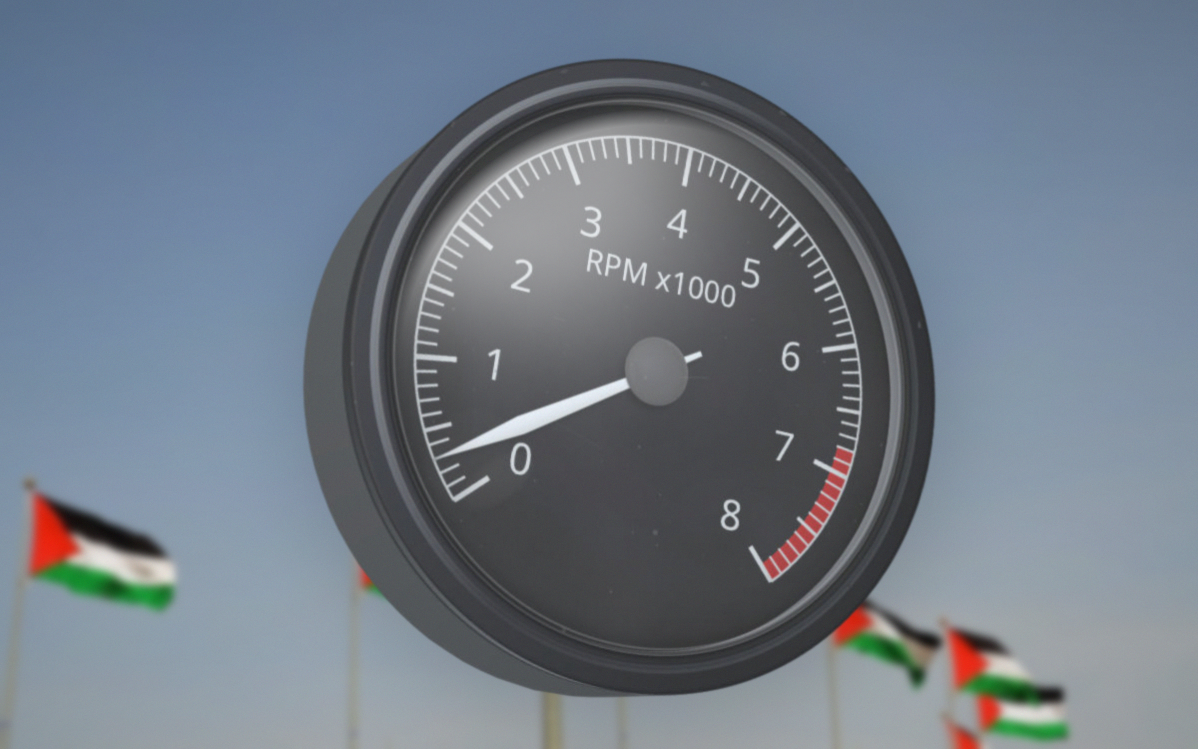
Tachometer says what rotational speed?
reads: 300 rpm
